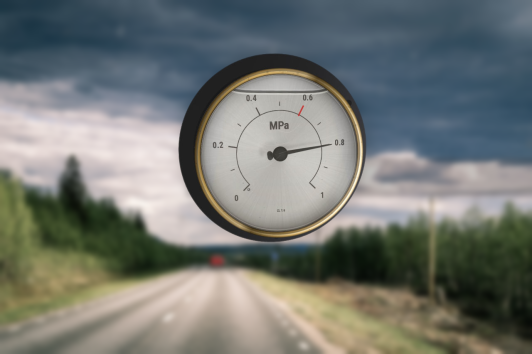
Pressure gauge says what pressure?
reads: 0.8 MPa
